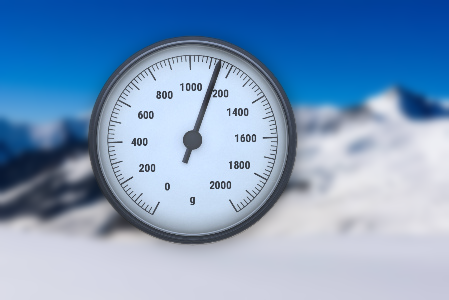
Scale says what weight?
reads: 1140 g
